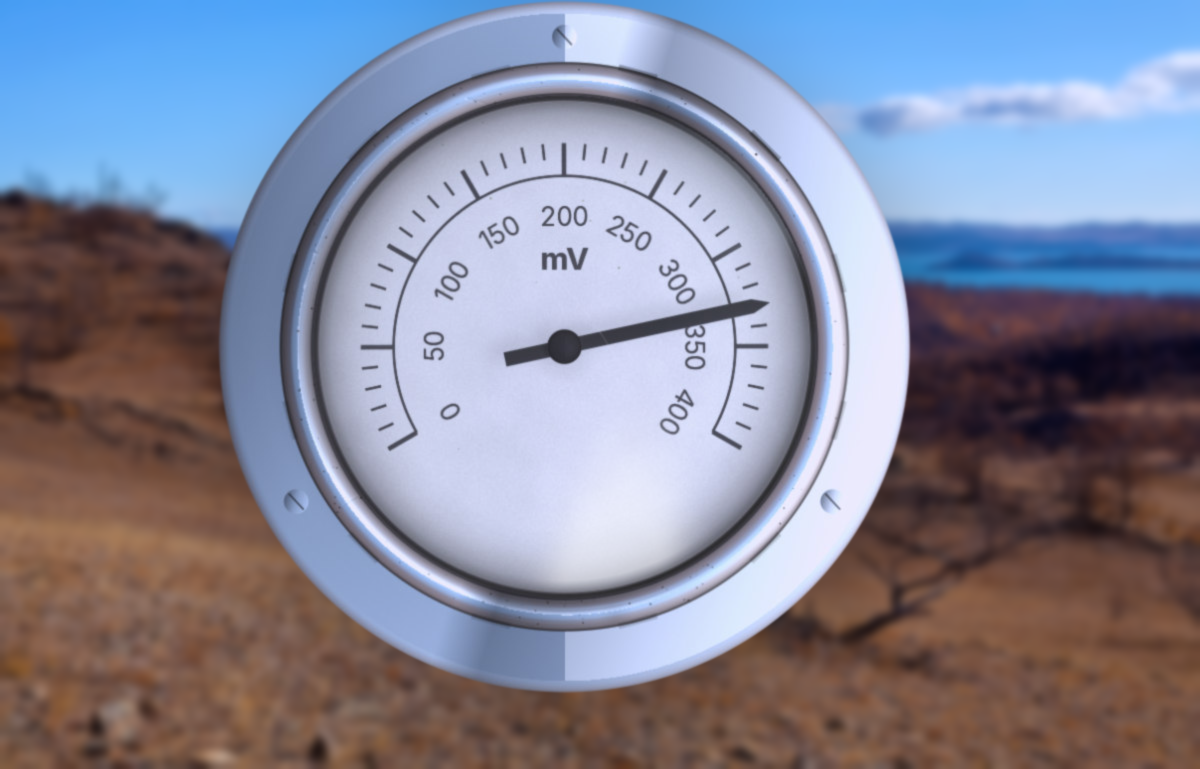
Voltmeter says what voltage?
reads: 330 mV
